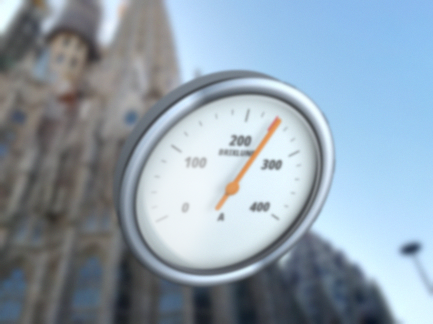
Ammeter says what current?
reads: 240 A
